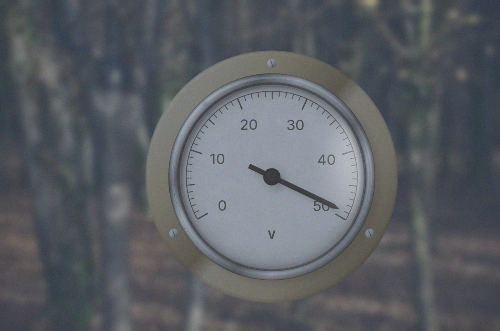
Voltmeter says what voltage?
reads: 49 V
